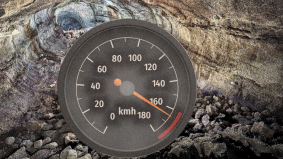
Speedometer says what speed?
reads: 165 km/h
